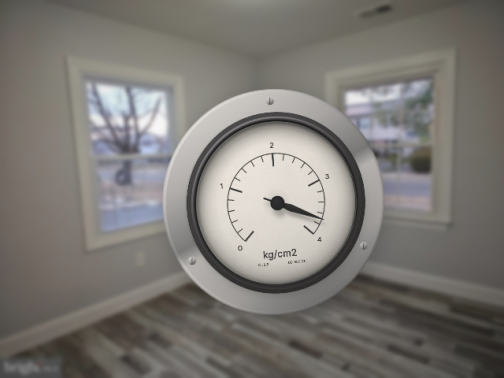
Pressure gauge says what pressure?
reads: 3.7 kg/cm²
